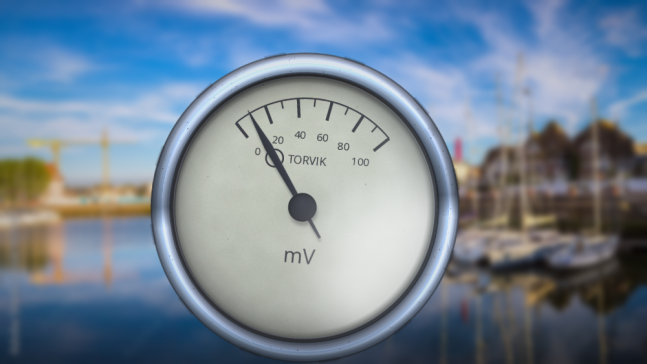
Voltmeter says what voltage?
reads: 10 mV
